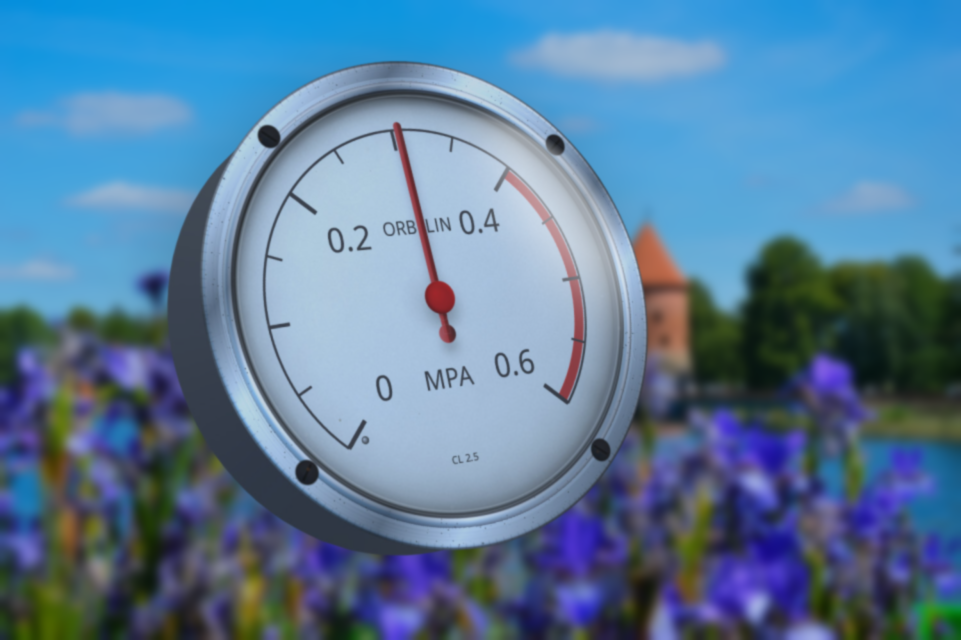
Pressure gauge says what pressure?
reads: 0.3 MPa
